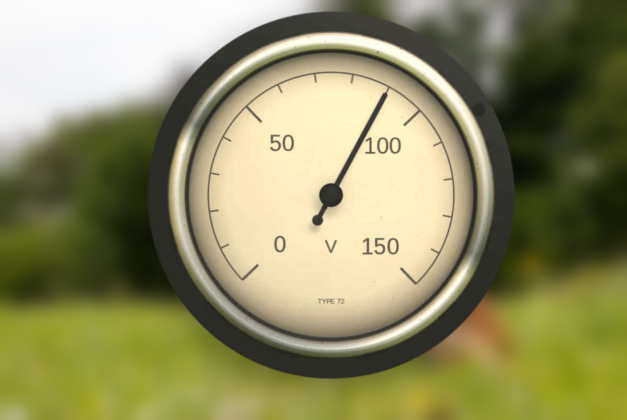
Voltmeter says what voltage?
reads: 90 V
